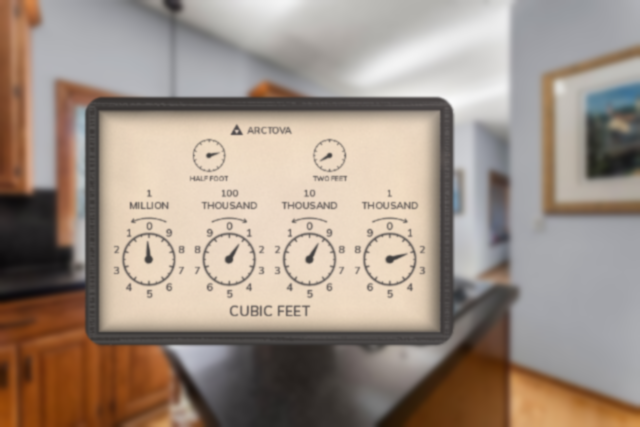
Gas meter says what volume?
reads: 9200 ft³
